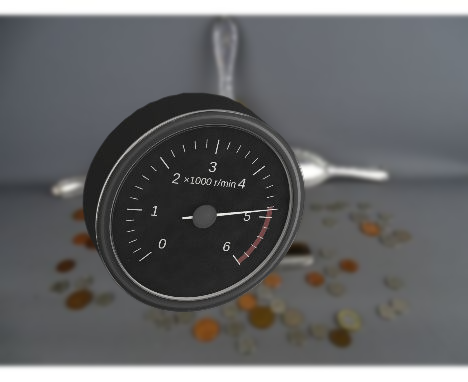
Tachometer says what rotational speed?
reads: 4800 rpm
